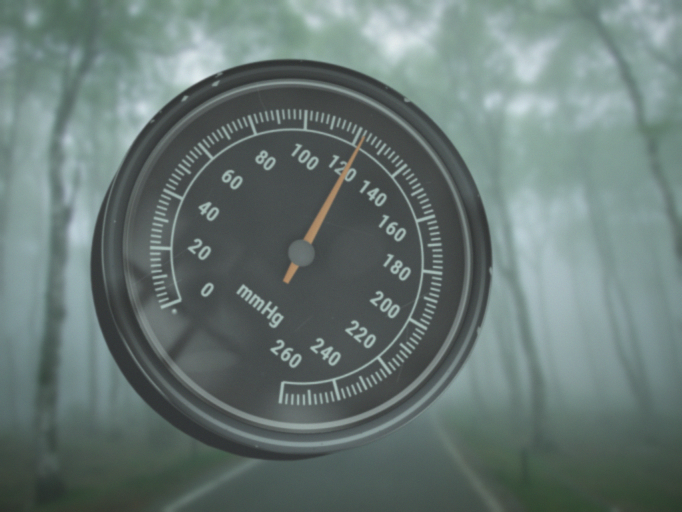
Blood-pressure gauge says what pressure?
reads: 122 mmHg
